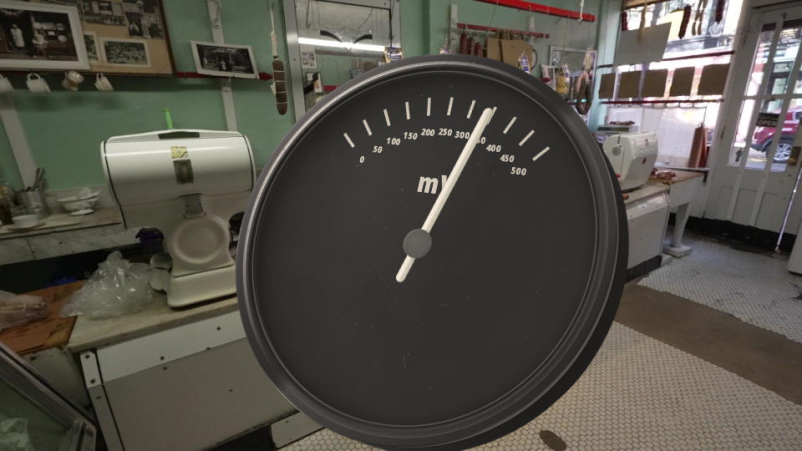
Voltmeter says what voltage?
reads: 350 mV
